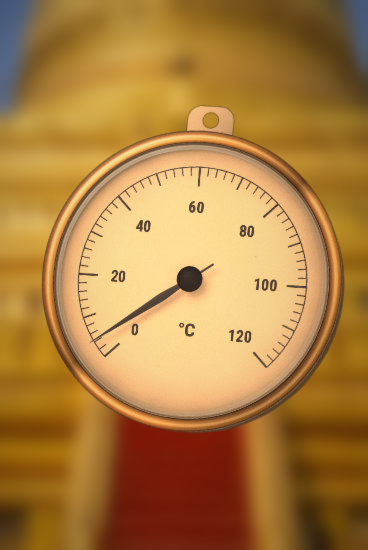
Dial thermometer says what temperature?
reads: 4 °C
